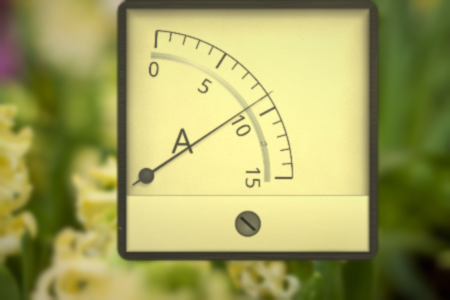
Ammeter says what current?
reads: 9 A
